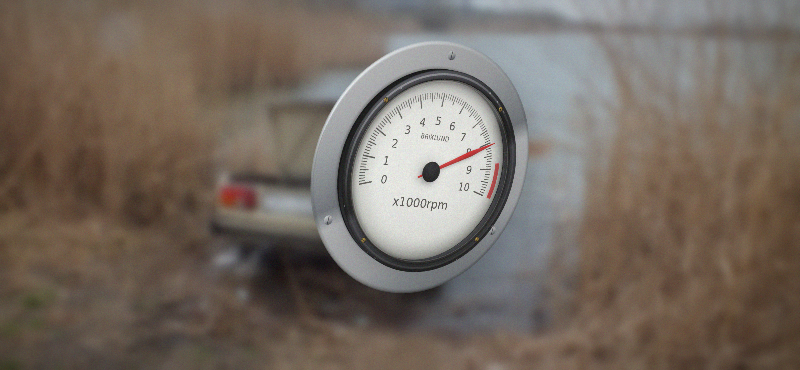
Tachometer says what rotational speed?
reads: 8000 rpm
